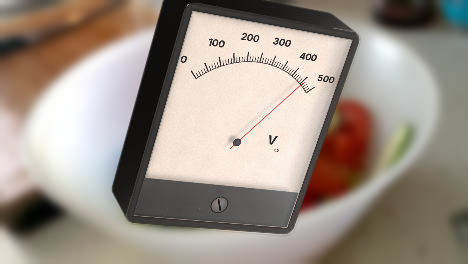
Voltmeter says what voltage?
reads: 450 V
